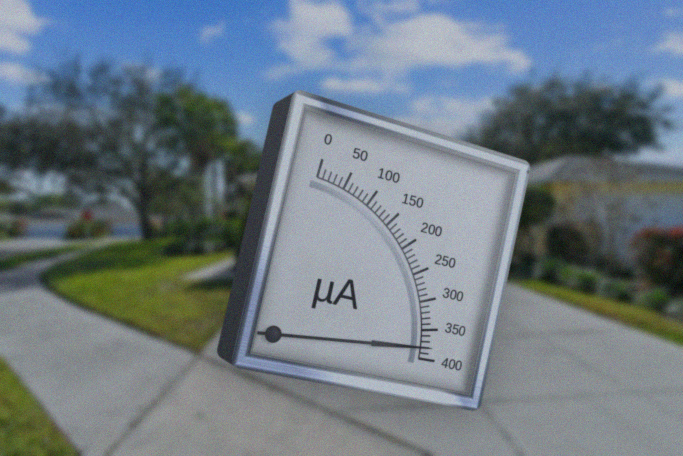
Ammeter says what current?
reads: 380 µA
